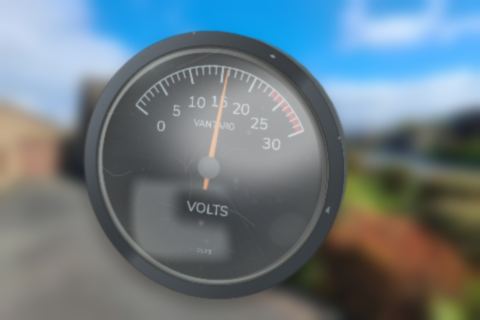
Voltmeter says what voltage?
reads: 16 V
